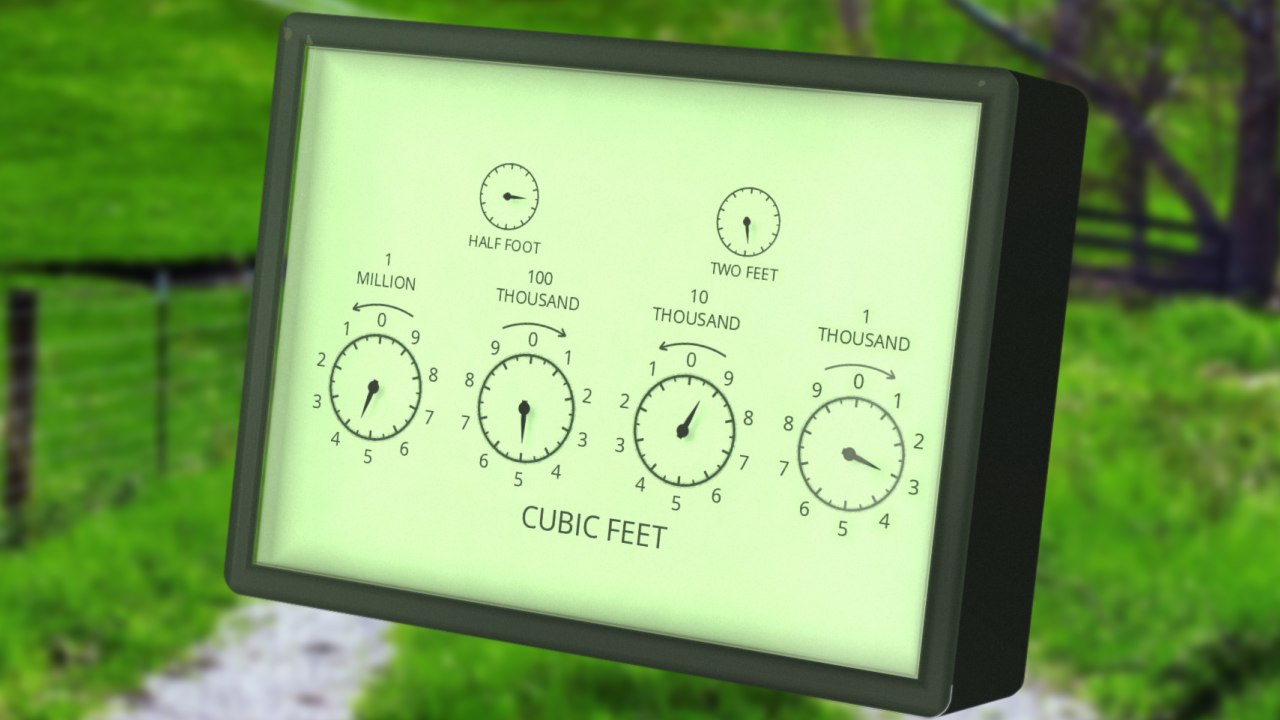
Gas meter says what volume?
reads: 449300 ft³
